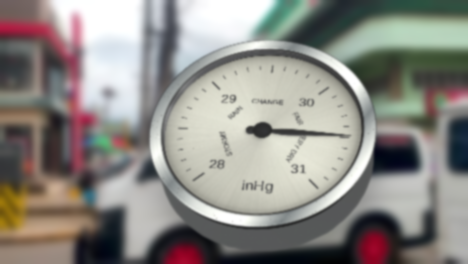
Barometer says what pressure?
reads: 30.5 inHg
